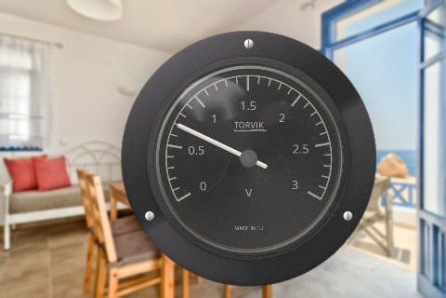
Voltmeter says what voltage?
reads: 0.7 V
